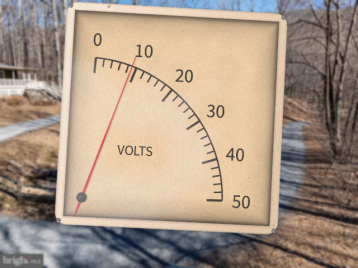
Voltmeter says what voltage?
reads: 9 V
